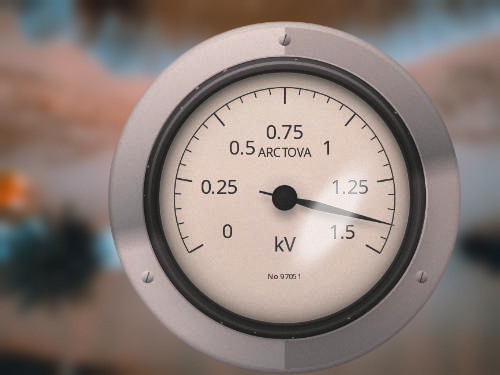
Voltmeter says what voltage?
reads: 1.4 kV
